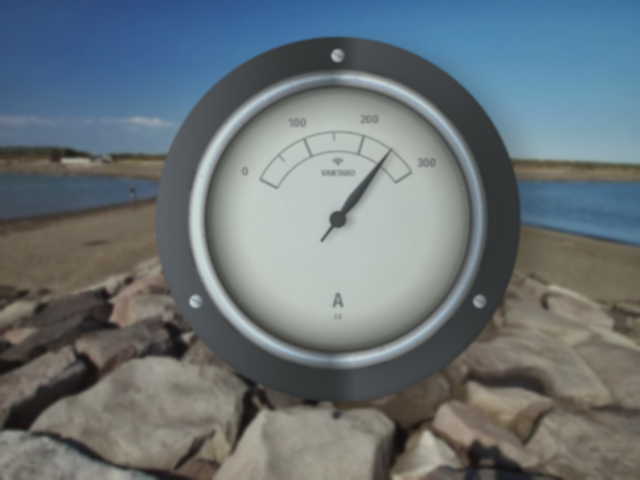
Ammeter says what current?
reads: 250 A
